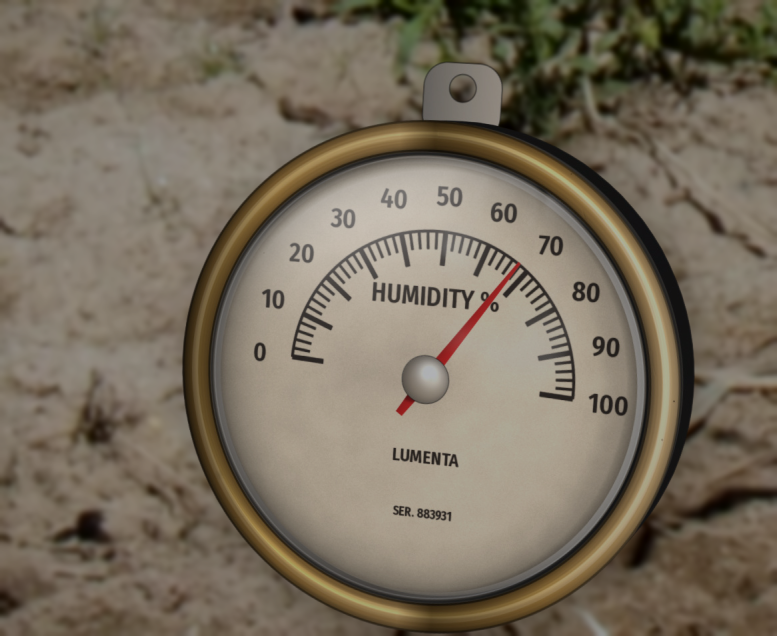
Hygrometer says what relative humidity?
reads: 68 %
